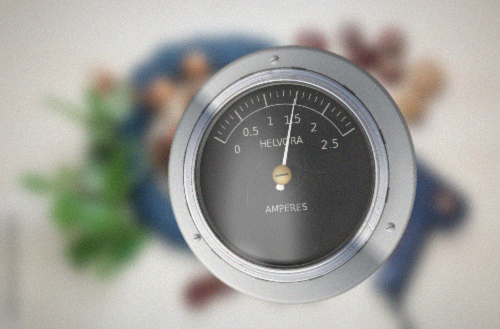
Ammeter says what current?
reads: 1.5 A
